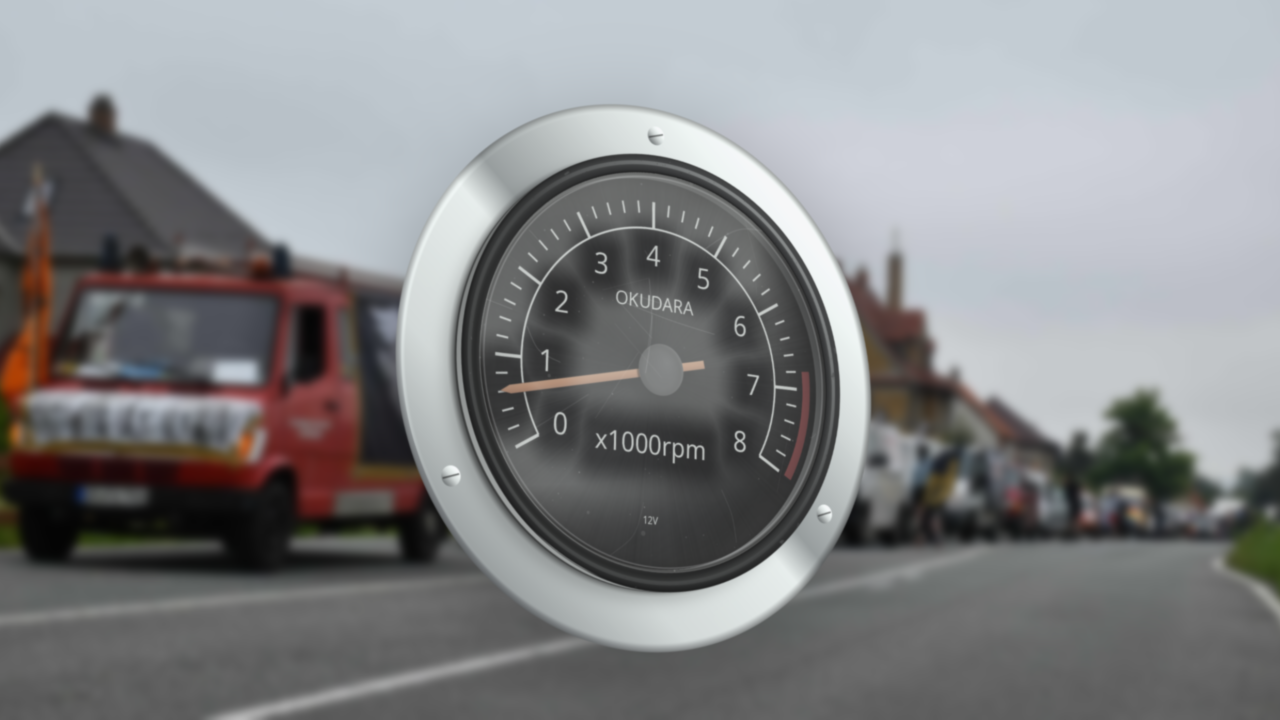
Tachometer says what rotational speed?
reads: 600 rpm
